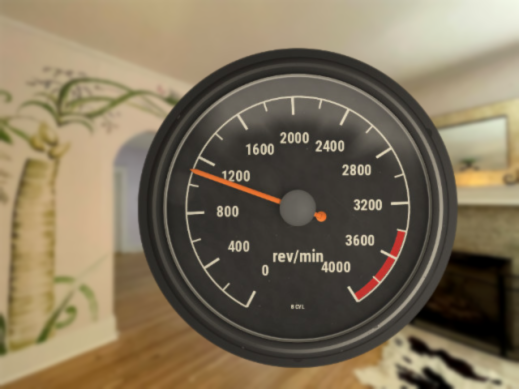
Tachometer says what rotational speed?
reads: 1100 rpm
